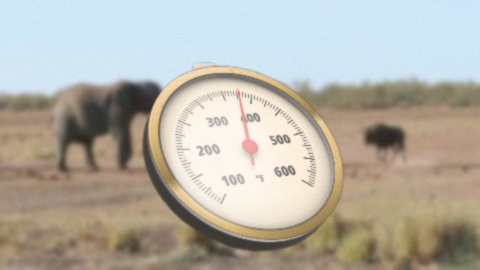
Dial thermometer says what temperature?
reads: 375 °F
